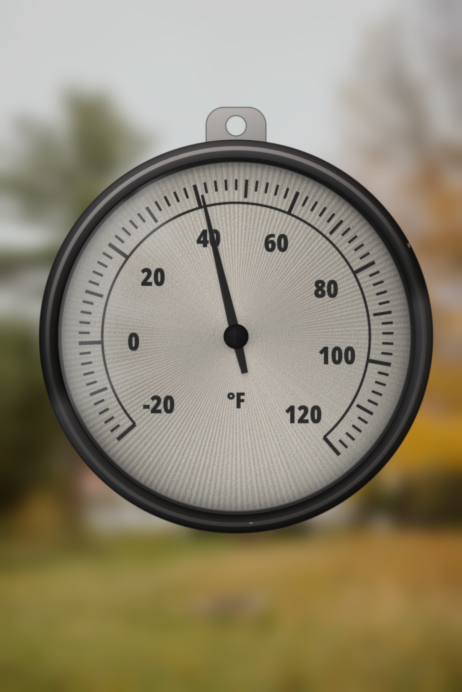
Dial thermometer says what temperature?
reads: 41 °F
